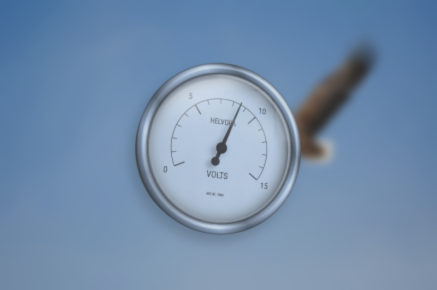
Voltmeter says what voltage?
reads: 8.5 V
